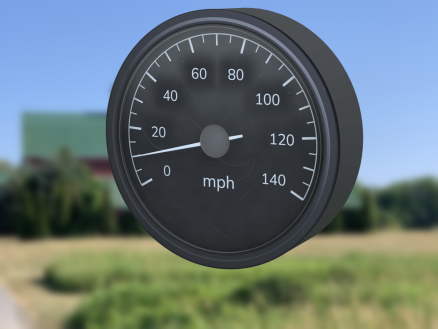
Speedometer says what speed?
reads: 10 mph
